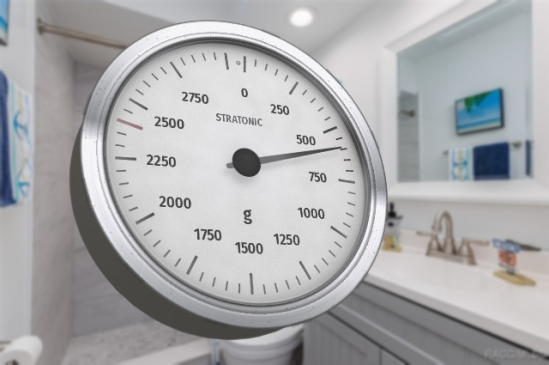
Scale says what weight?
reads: 600 g
